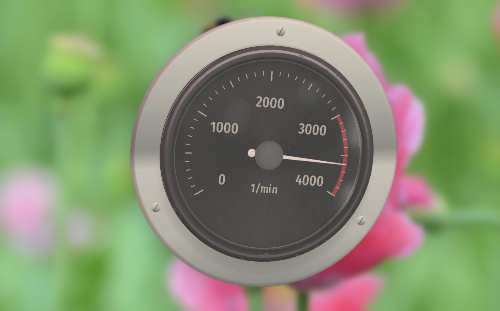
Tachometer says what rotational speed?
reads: 3600 rpm
